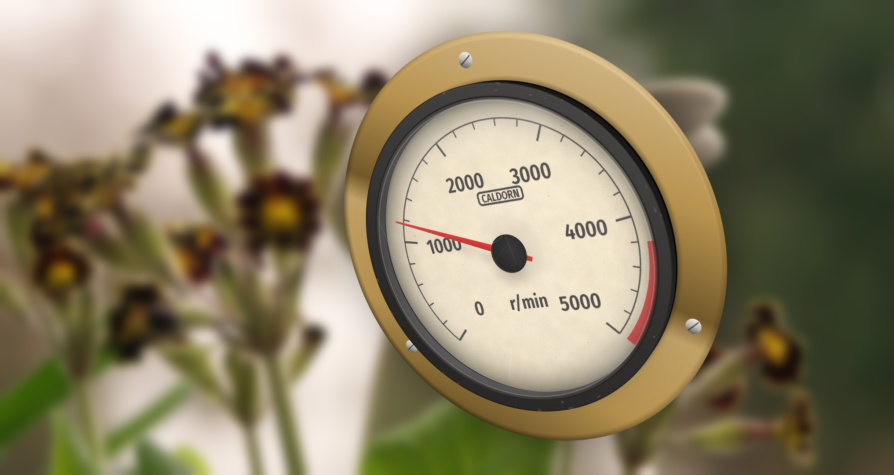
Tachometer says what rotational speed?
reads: 1200 rpm
